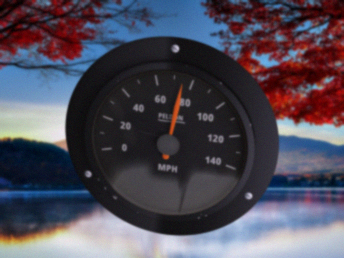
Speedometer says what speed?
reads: 75 mph
